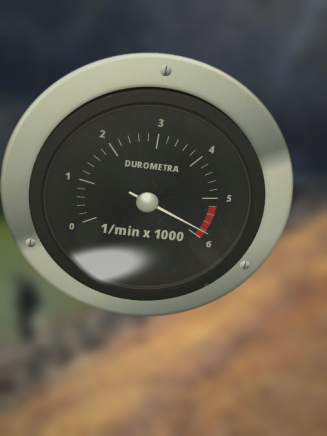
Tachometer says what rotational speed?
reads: 5800 rpm
